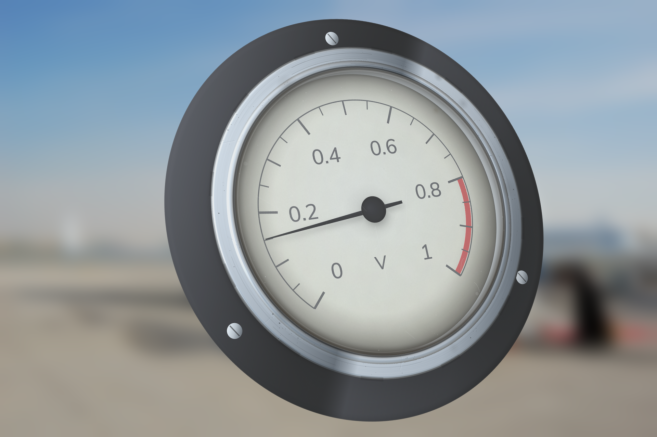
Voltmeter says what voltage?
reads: 0.15 V
